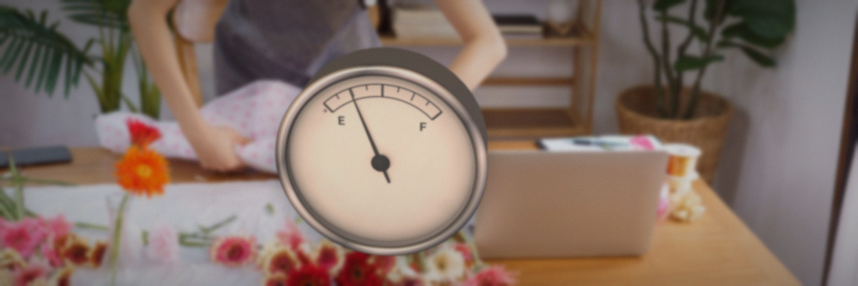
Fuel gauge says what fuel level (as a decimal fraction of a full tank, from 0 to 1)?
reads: 0.25
